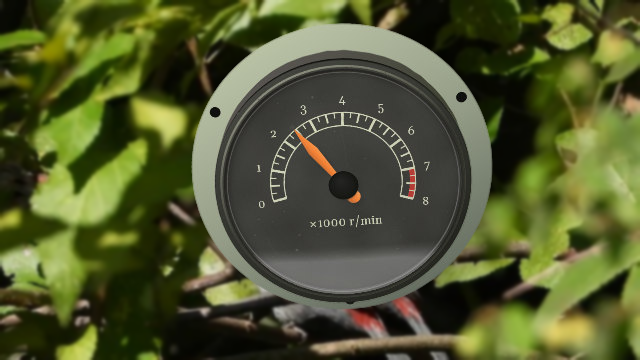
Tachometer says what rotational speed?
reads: 2500 rpm
